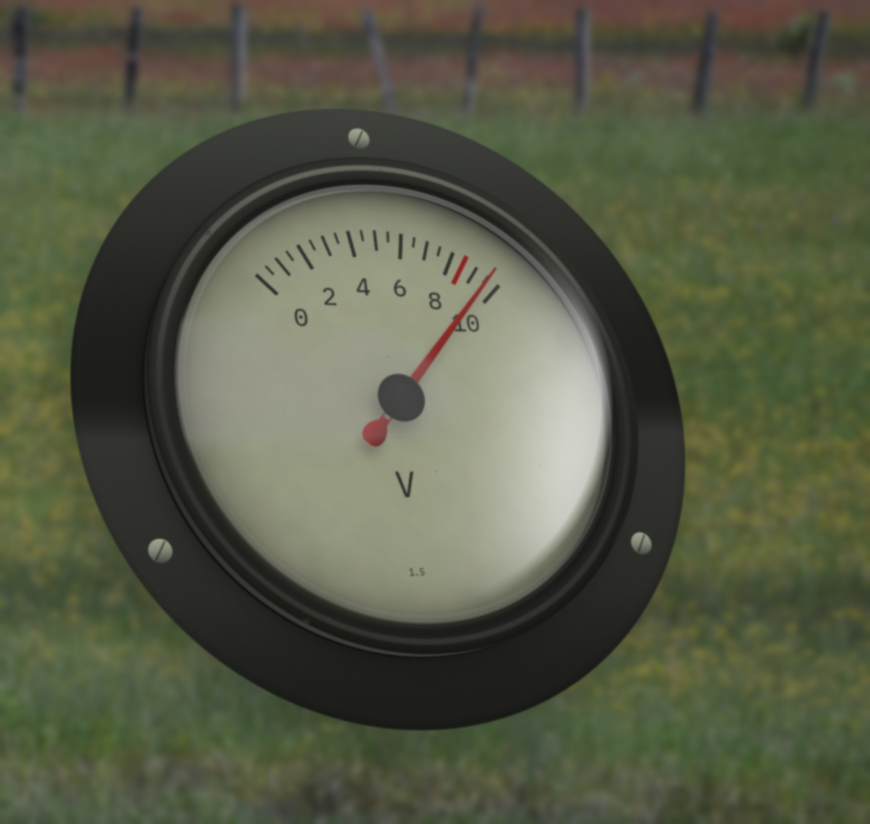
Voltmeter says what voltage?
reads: 9.5 V
